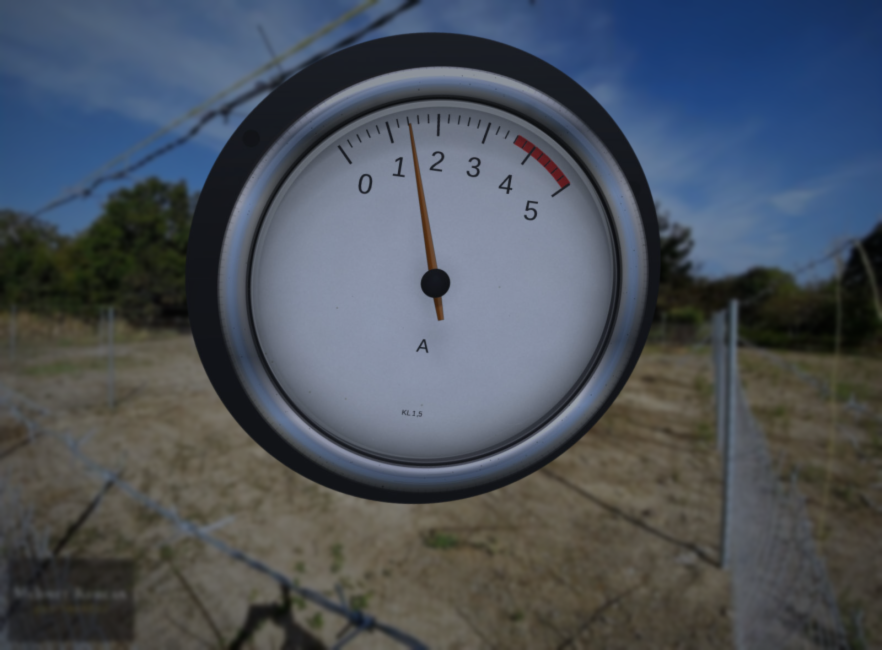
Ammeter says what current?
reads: 1.4 A
